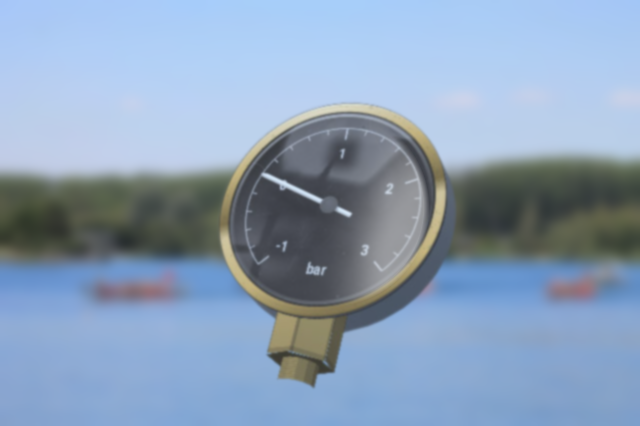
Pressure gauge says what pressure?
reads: 0 bar
